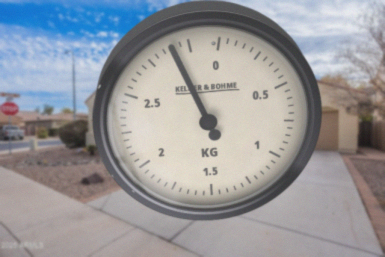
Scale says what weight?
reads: 2.9 kg
